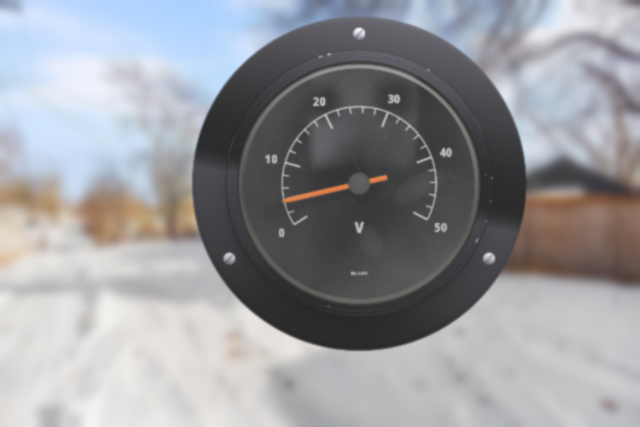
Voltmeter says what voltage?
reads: 4 V
